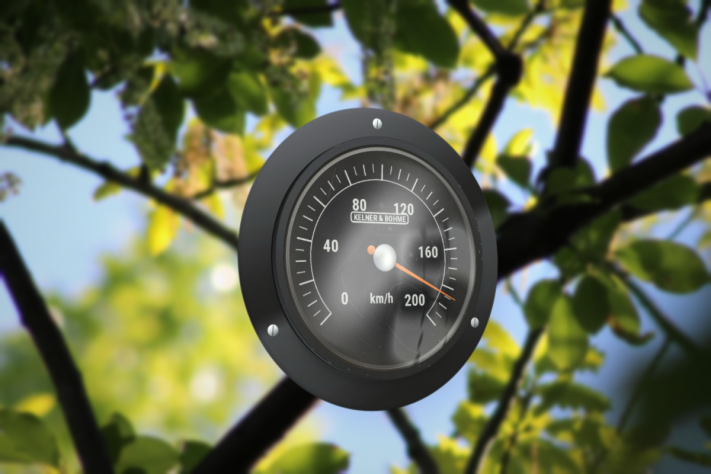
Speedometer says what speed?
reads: 185 km/h
